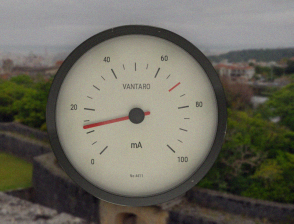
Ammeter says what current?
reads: 12.5 mA
